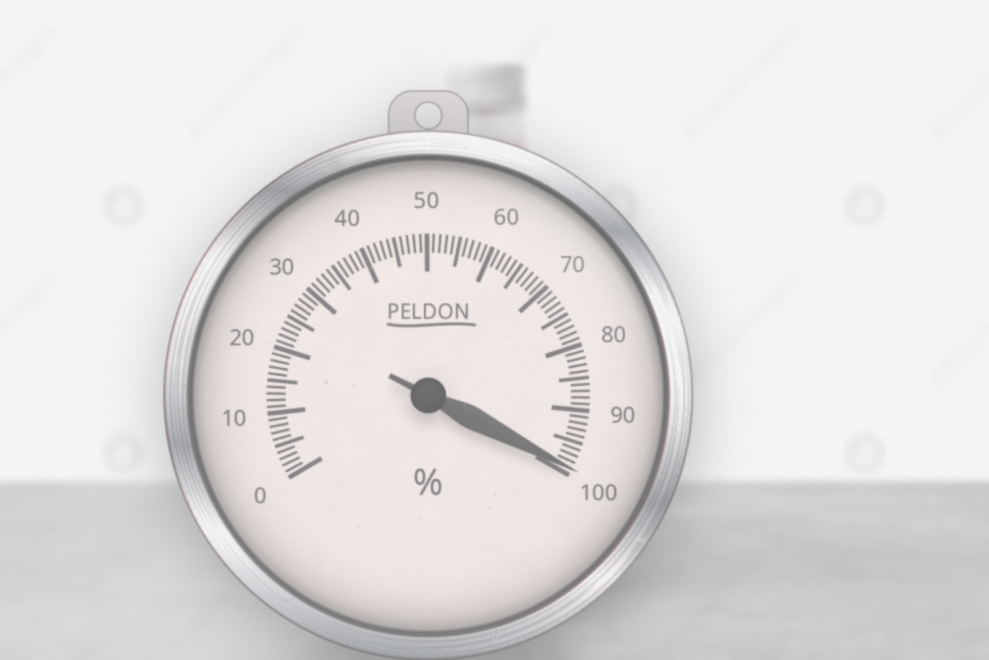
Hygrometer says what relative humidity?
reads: 99 %
